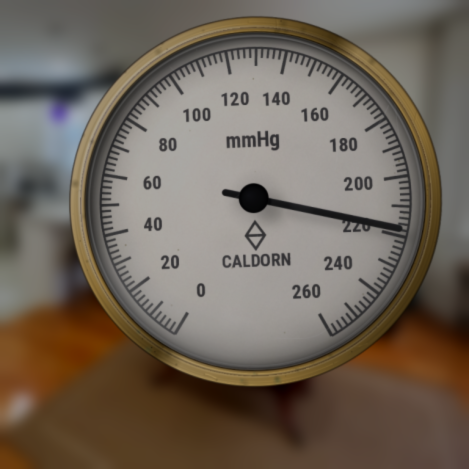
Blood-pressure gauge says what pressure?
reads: 218 mmHg
